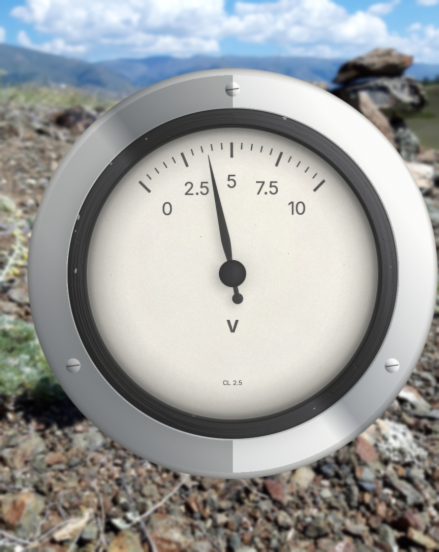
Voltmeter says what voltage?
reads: 3.75 V
